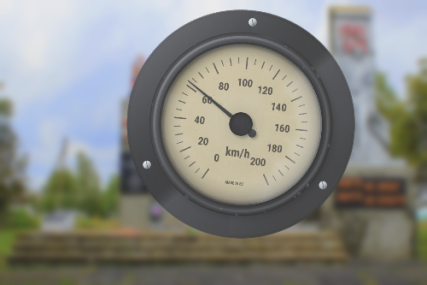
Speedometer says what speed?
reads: 62.5 km/h
